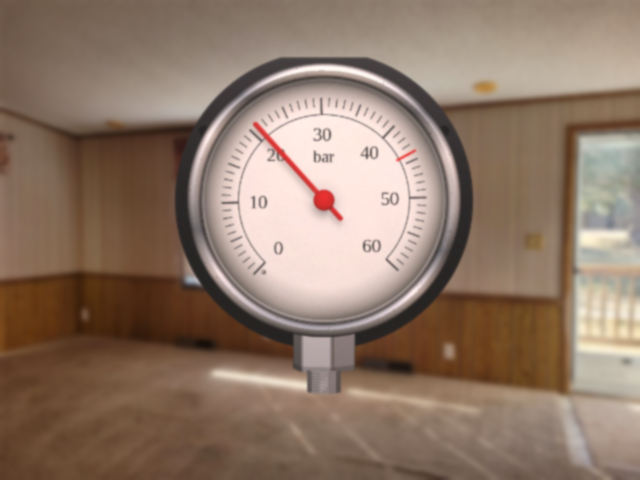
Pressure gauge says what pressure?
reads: 21 bar
